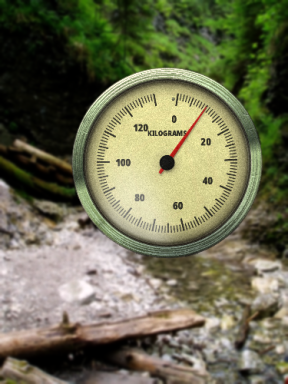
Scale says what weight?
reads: 10 kg
